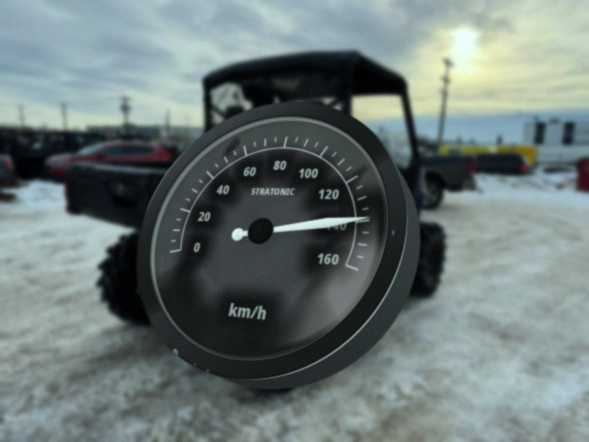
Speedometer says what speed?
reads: 140 km/h
